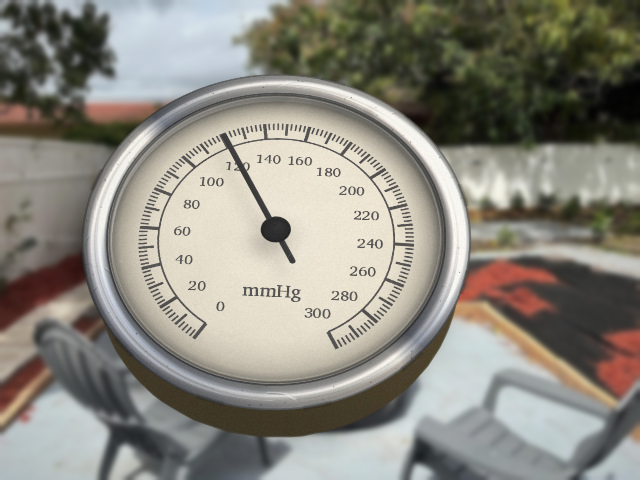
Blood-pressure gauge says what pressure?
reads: 120 mmHg
